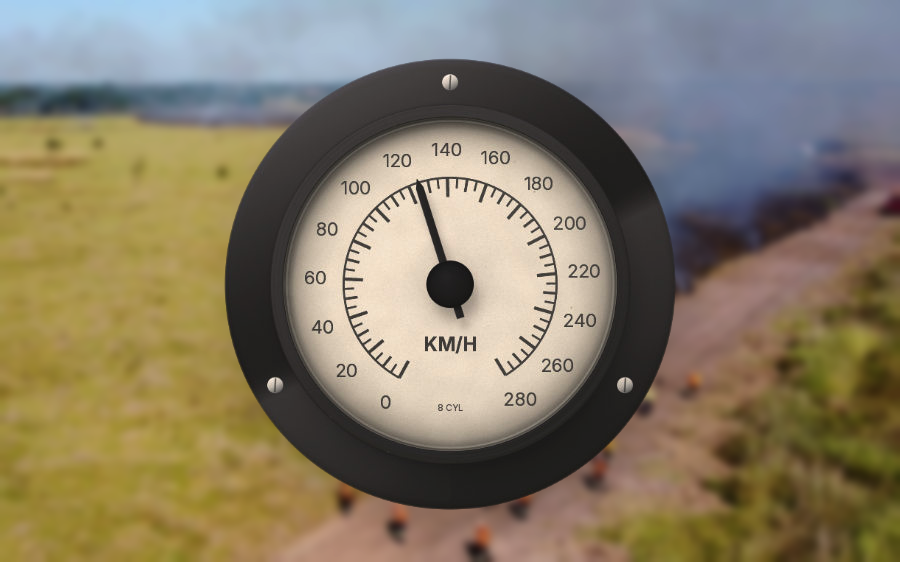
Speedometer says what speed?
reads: 125 km/h
